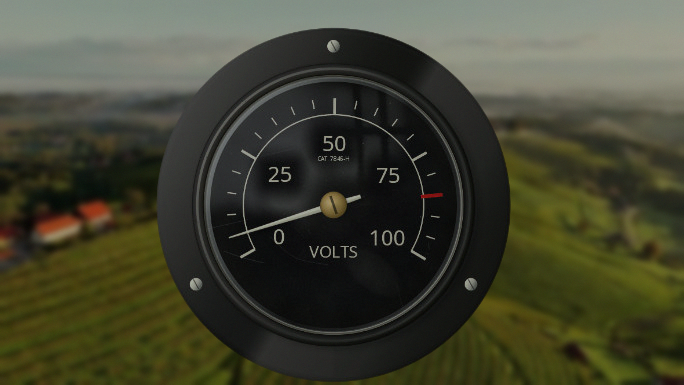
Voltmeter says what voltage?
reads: 5 V
